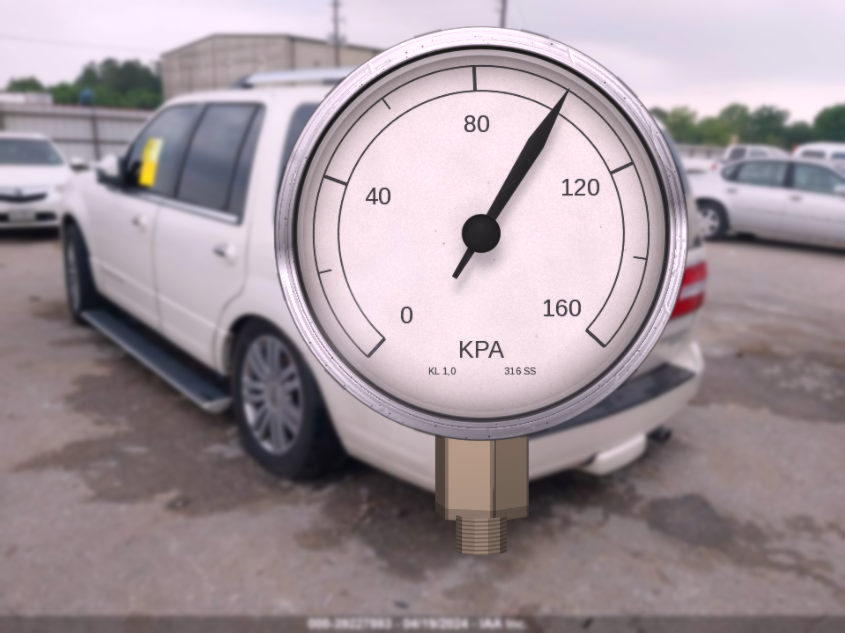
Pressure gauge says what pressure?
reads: 100 kPa
